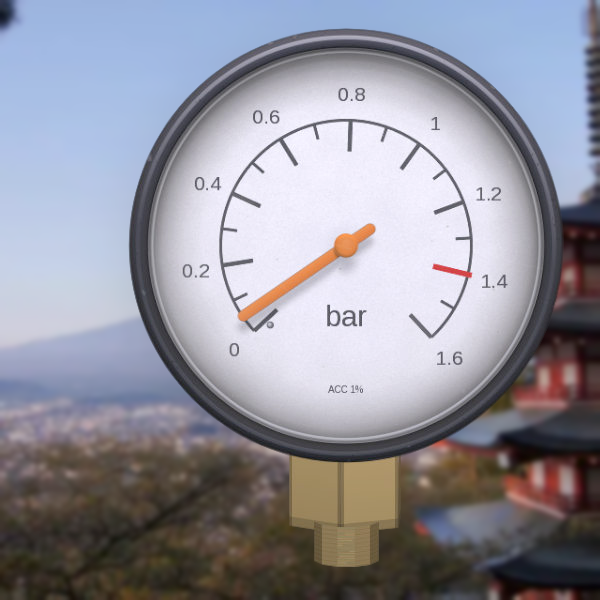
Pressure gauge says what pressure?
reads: 0.05 bar
